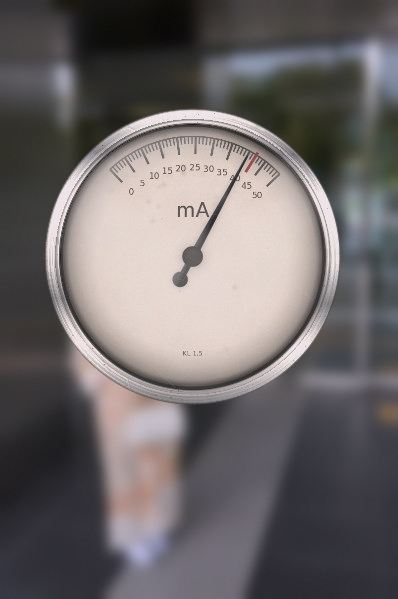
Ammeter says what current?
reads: 40 mA
